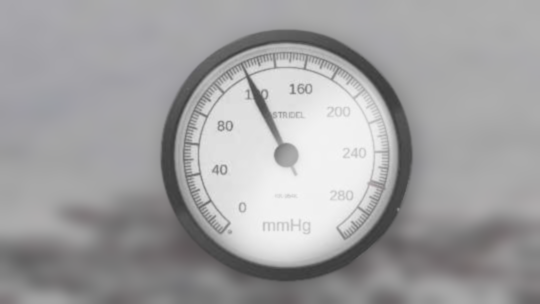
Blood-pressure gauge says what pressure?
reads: 120 mmHg
